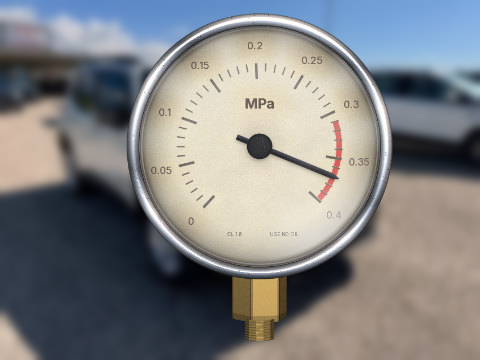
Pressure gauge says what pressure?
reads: 0.37 MPa
